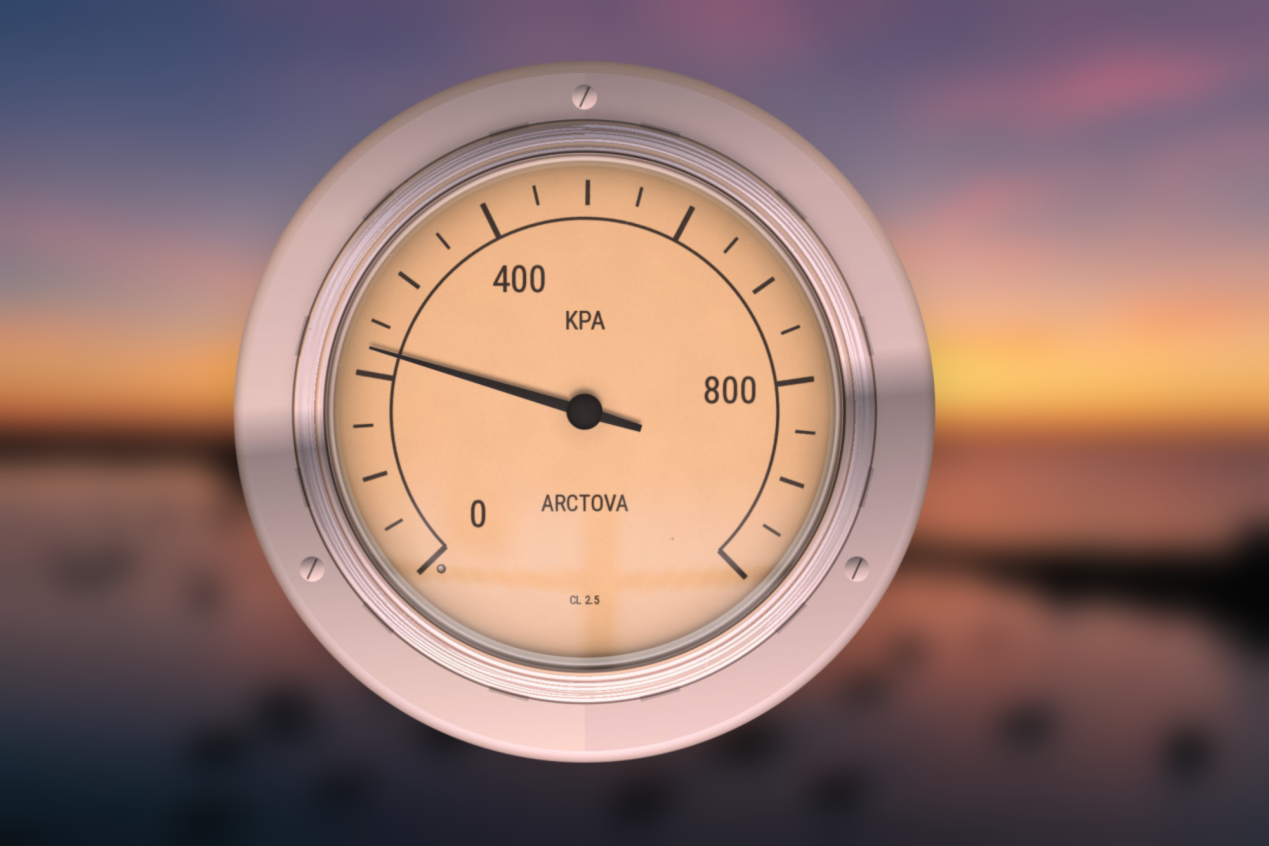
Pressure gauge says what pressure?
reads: 225 kPa
